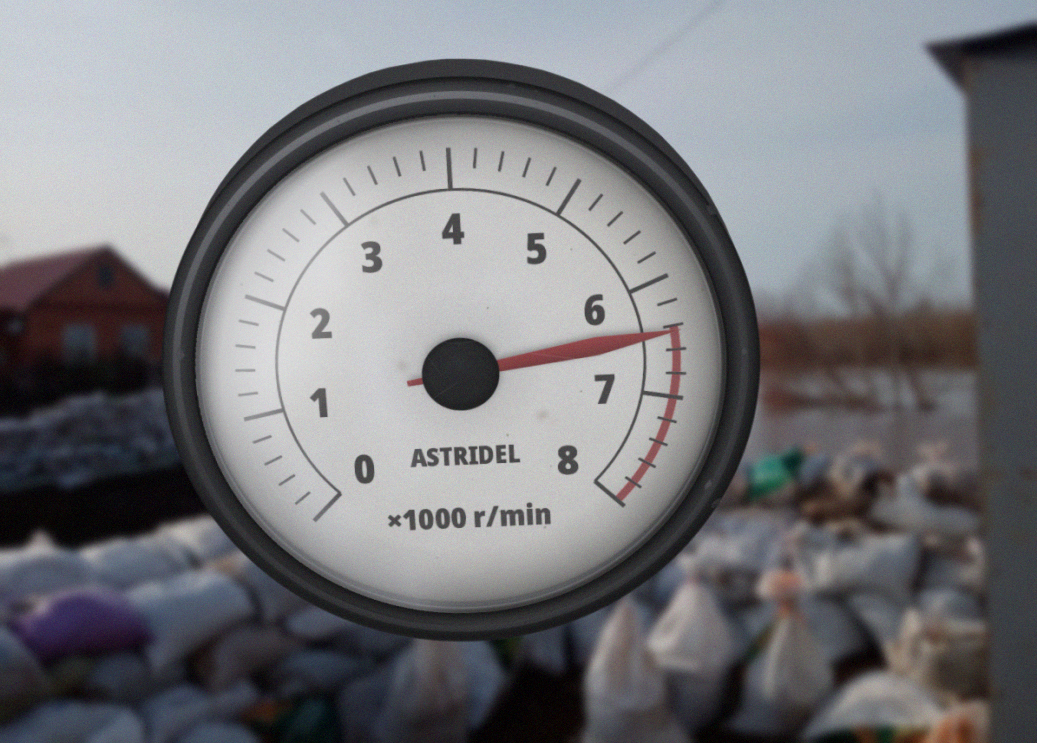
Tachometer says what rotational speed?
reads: 6400 rpm
